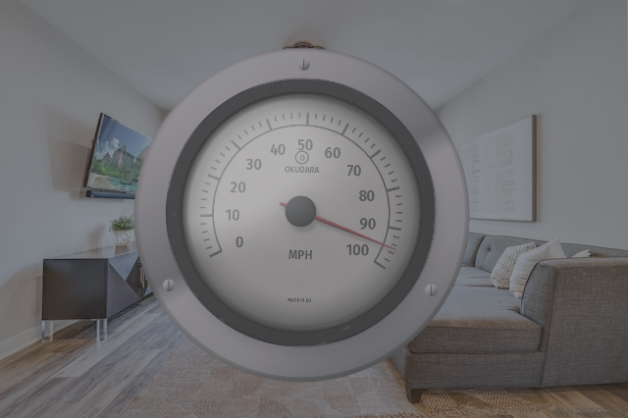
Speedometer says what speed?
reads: 95 mph
